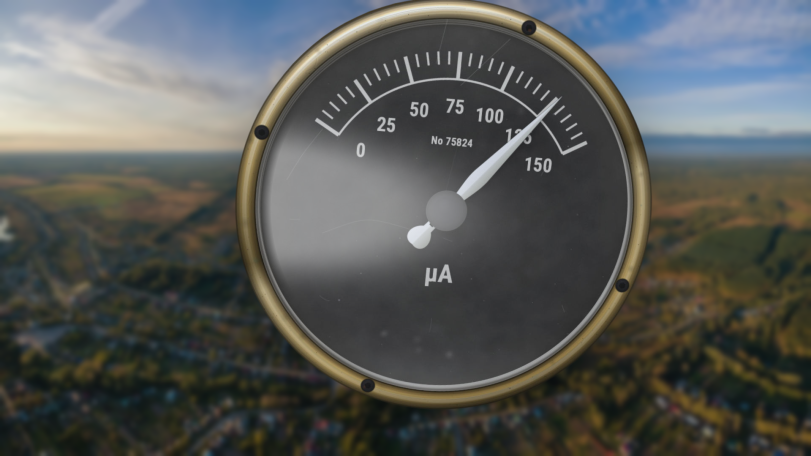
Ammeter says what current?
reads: 125 µA
